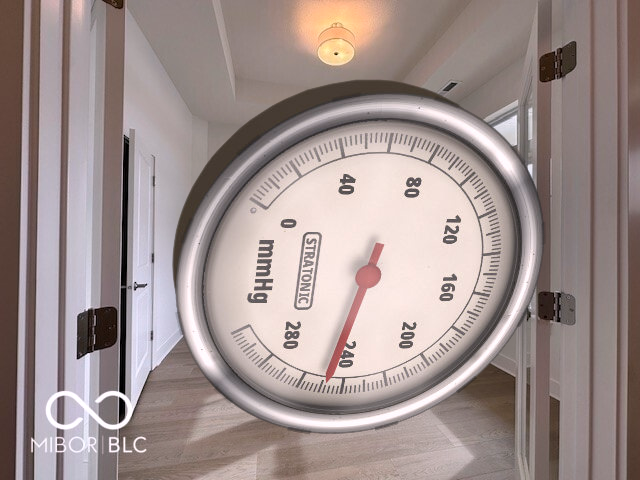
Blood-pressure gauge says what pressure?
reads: 250 mmHg
